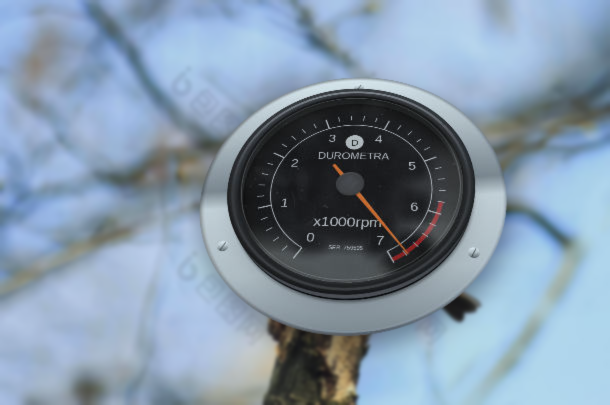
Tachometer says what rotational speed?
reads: 6800 rpm
